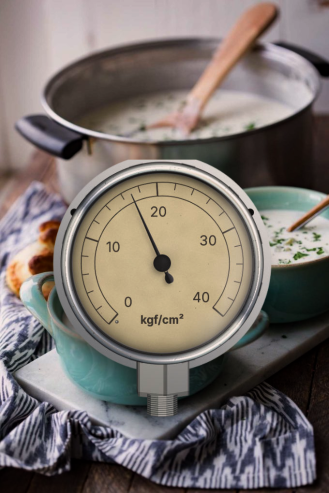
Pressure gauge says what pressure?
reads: 17 kg/cm²
